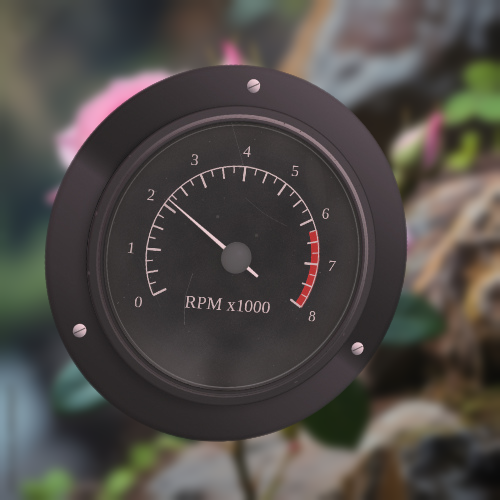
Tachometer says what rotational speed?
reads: 2125 rpm
